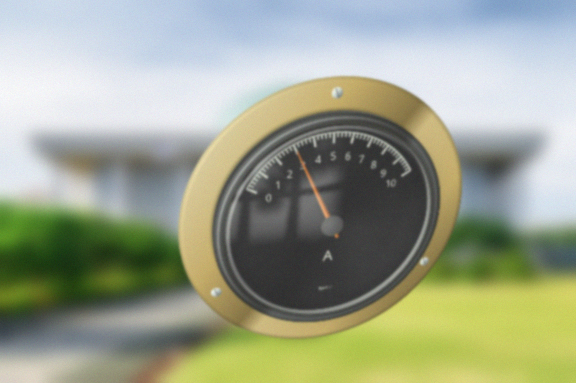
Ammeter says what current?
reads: 3 A
